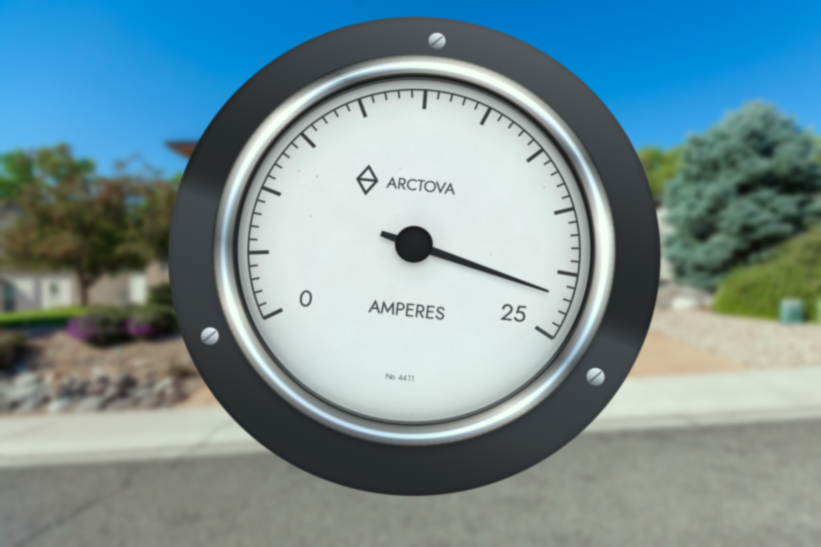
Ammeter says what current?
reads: 23.5 A
